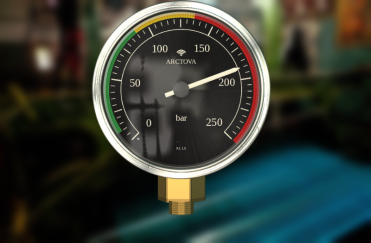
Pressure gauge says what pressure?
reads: 190 bar
